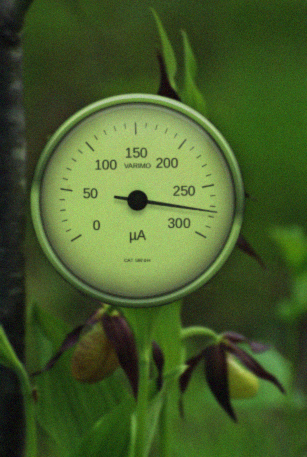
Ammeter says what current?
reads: 275 µA
